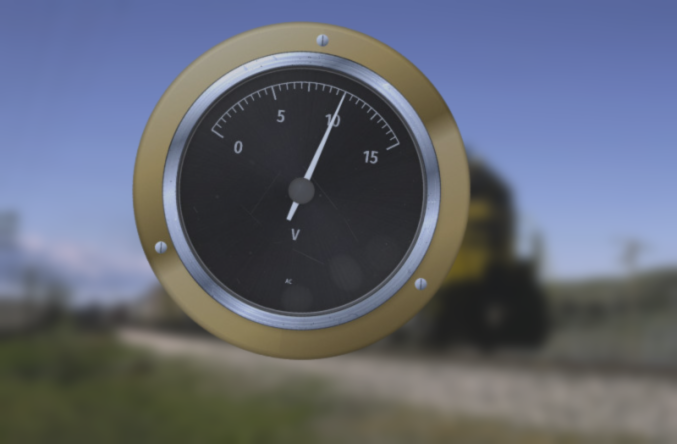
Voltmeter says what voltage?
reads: 10 V
